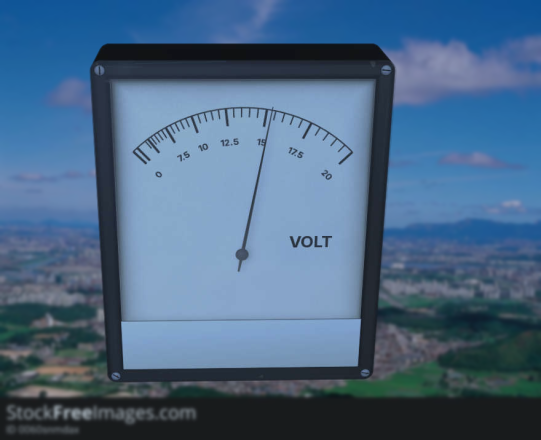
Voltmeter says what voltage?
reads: 15.25 V
